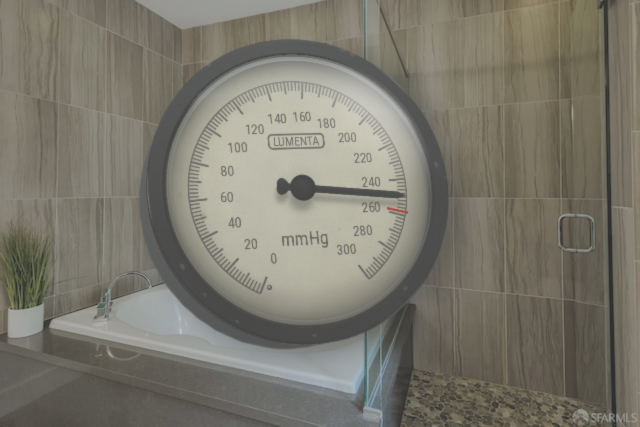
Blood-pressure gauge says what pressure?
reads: 250 mmHg
